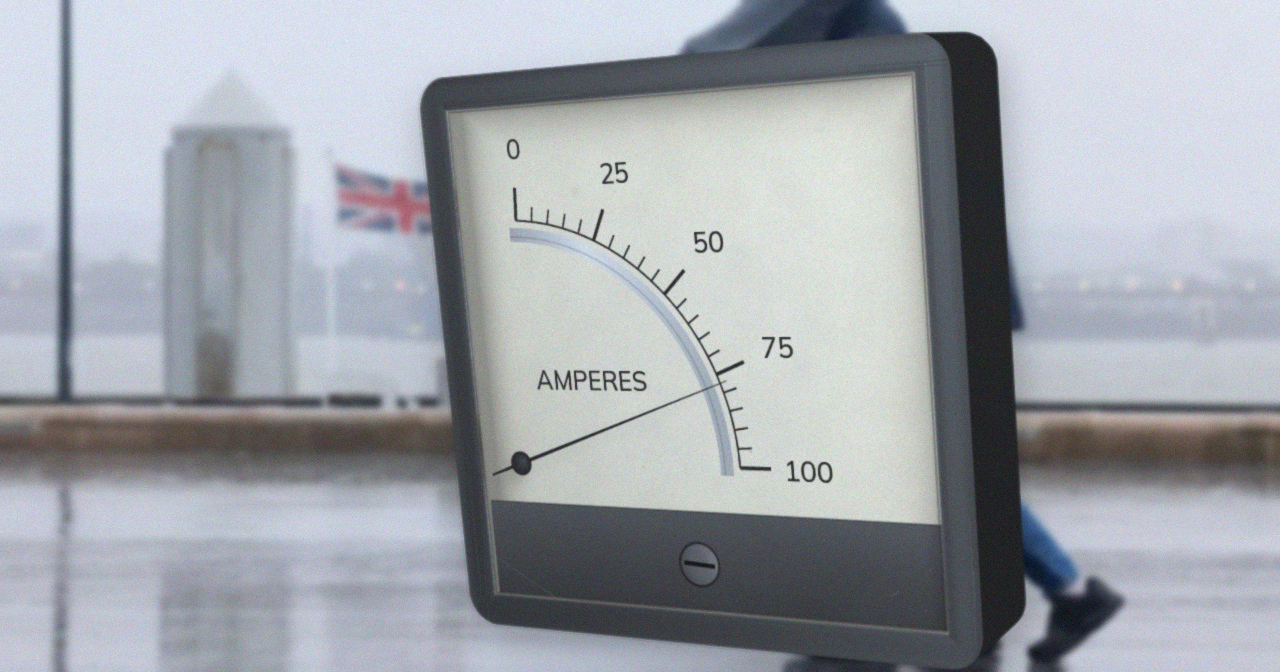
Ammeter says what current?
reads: 77.5 A
